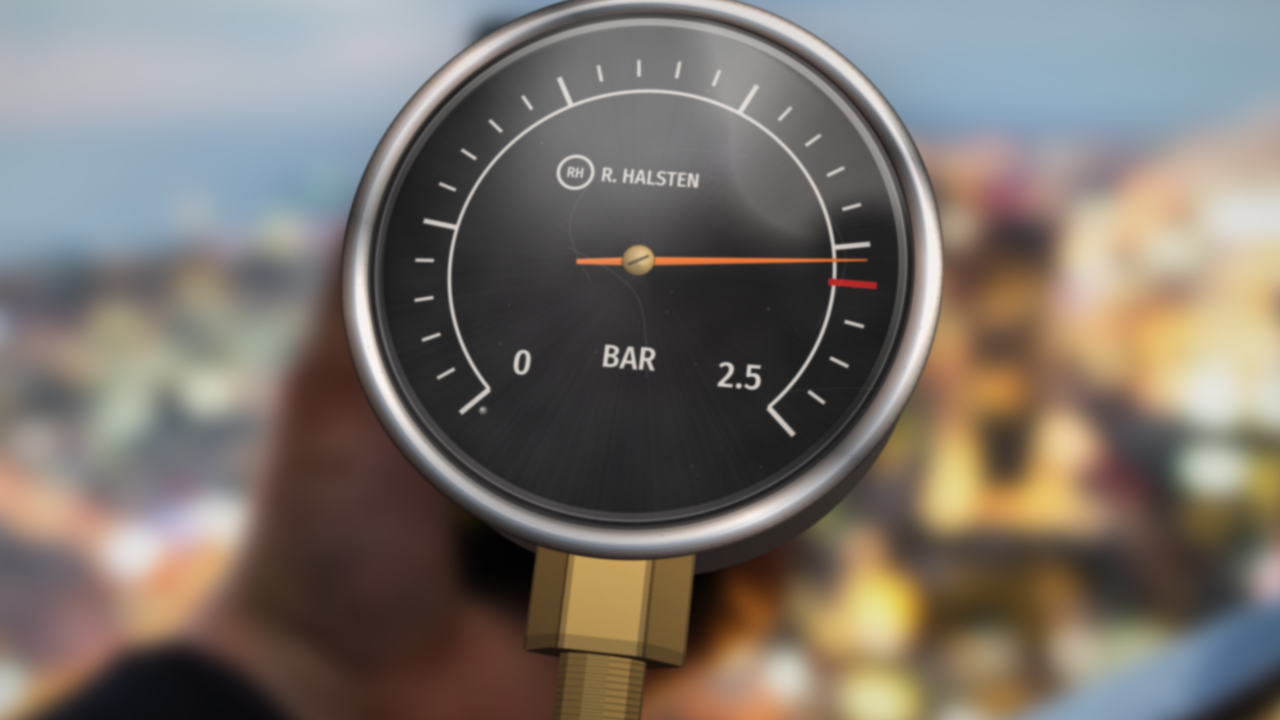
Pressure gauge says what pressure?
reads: 2.05 bar
